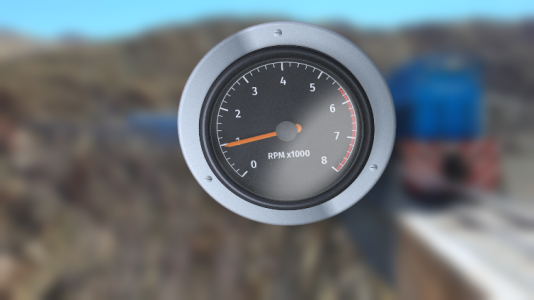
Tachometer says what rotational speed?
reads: 1000 rpm
